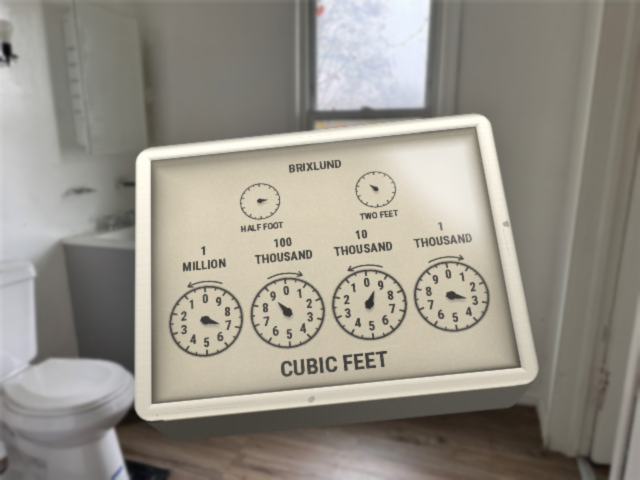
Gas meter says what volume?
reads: 689300 ft³
